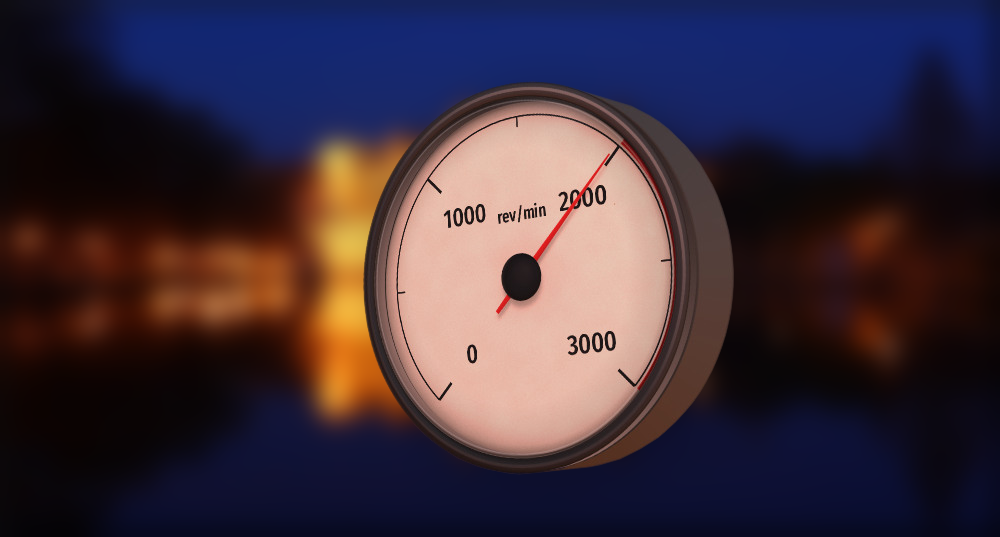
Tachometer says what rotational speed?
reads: 2000 rpm
